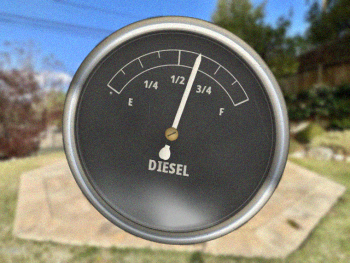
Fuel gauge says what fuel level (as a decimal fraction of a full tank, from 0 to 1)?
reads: 0.625
